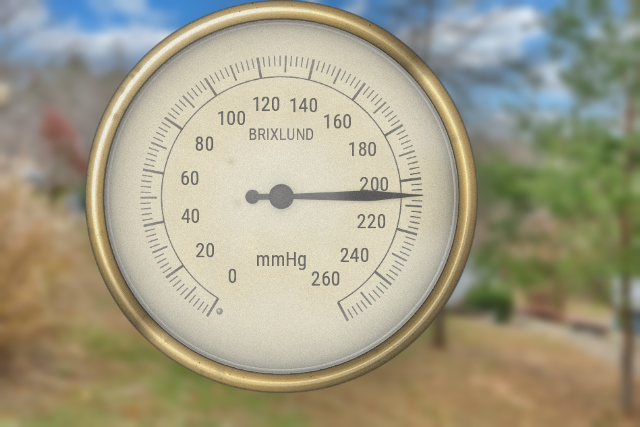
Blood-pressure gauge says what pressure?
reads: 206 mmHg
